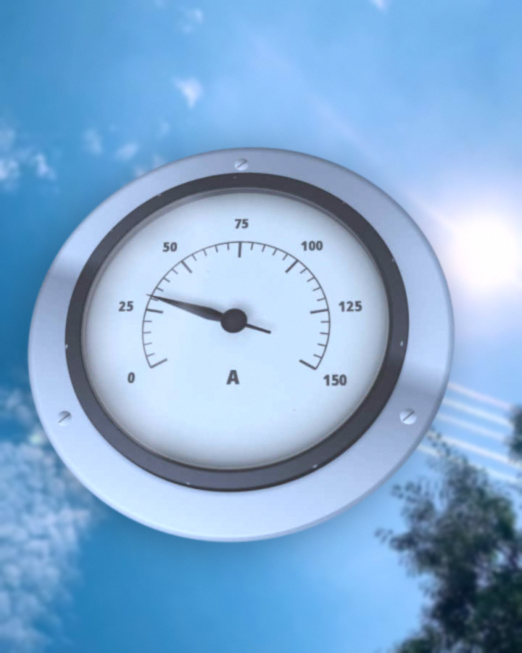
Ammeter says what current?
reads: 30 A
